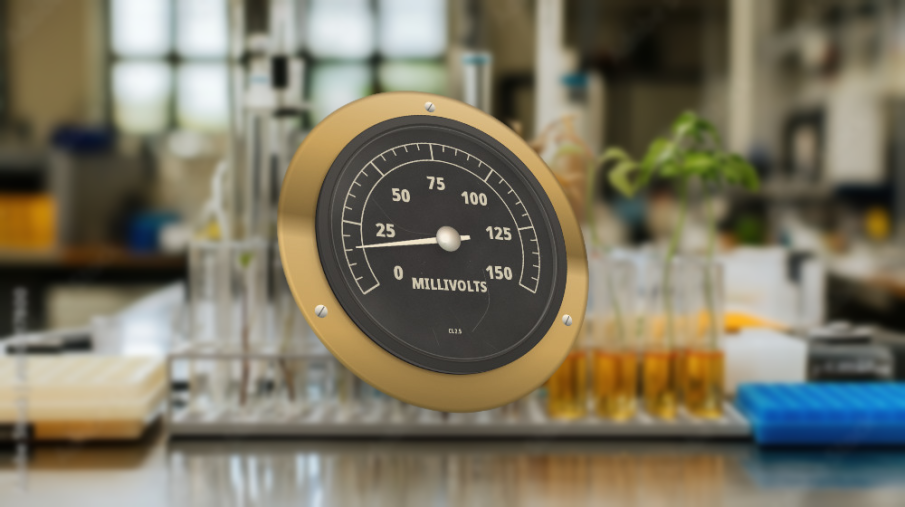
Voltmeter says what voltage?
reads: 15 mV
